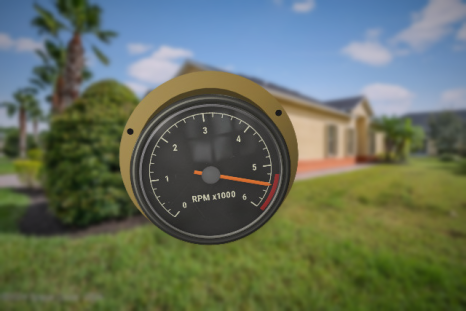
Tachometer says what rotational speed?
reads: 5400 rpm
